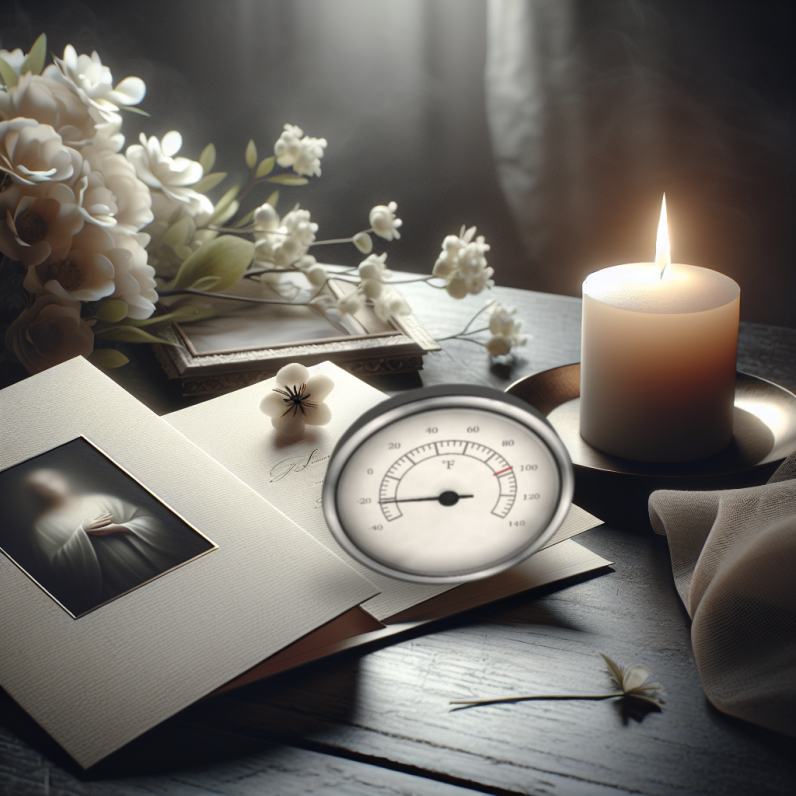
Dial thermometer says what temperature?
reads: -20 °F
